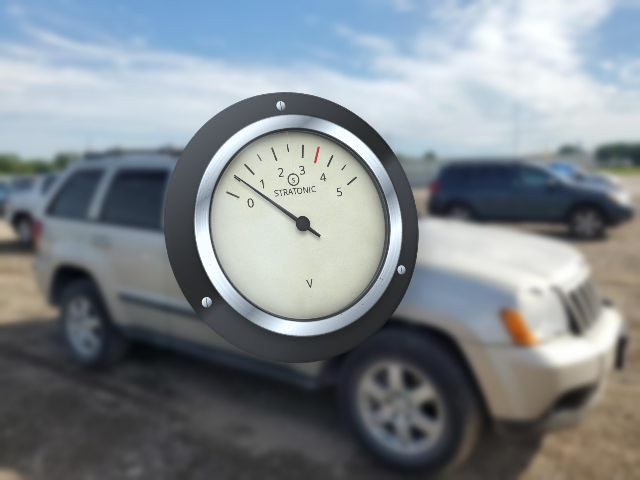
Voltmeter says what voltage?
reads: 0.5 V
